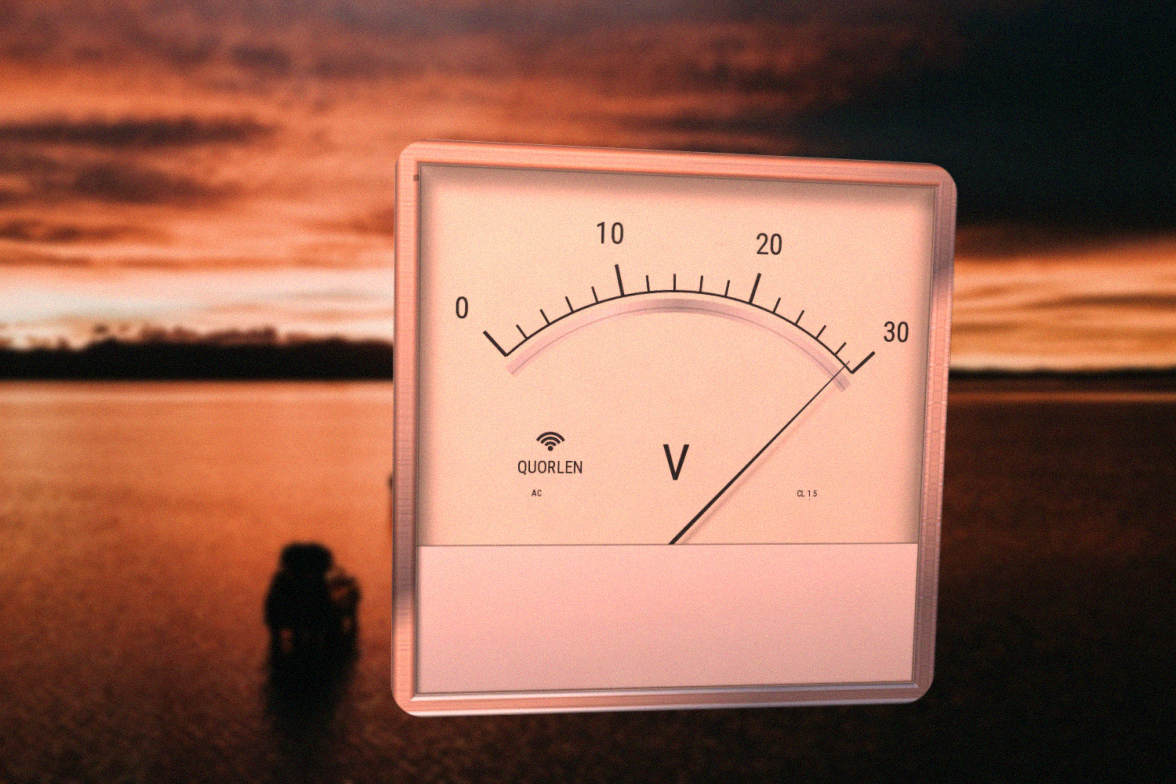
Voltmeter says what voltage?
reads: 29 V
